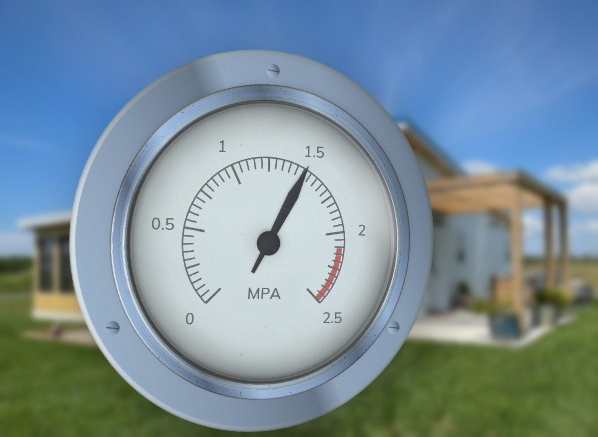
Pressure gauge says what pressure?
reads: 1.5 MPa
